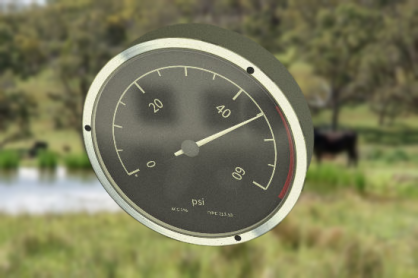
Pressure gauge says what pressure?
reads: 45 psi
